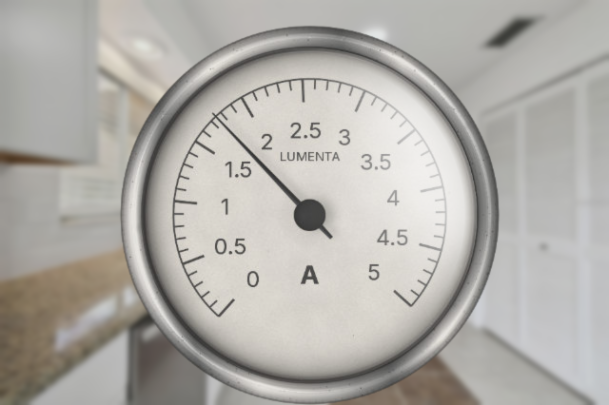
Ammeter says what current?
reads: 1.75 A
